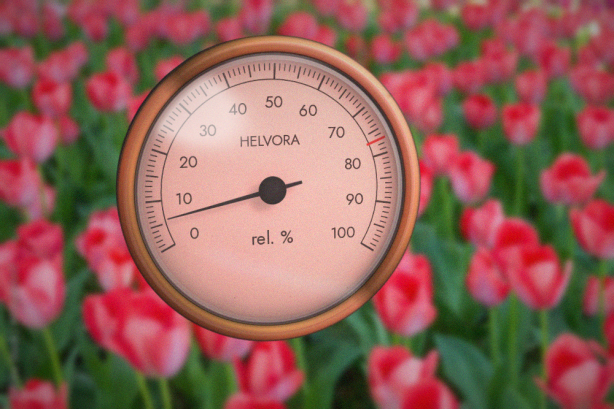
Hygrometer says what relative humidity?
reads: 6 %
